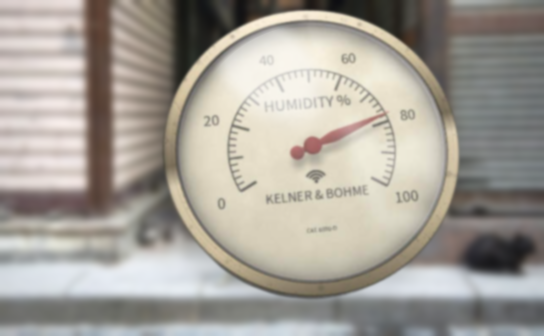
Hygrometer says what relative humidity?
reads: 78 %
